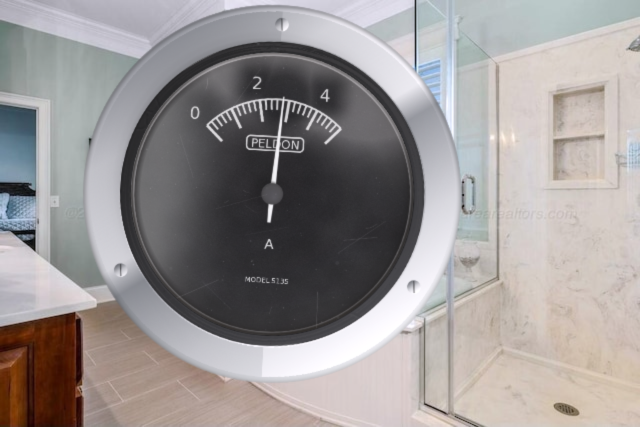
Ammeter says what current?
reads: 2.8 A
